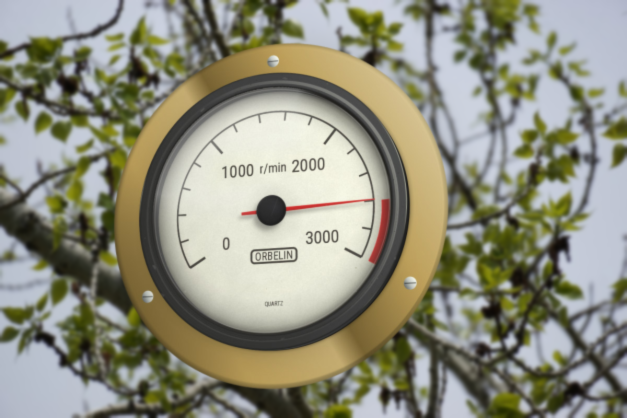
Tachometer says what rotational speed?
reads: 2600 rpm
